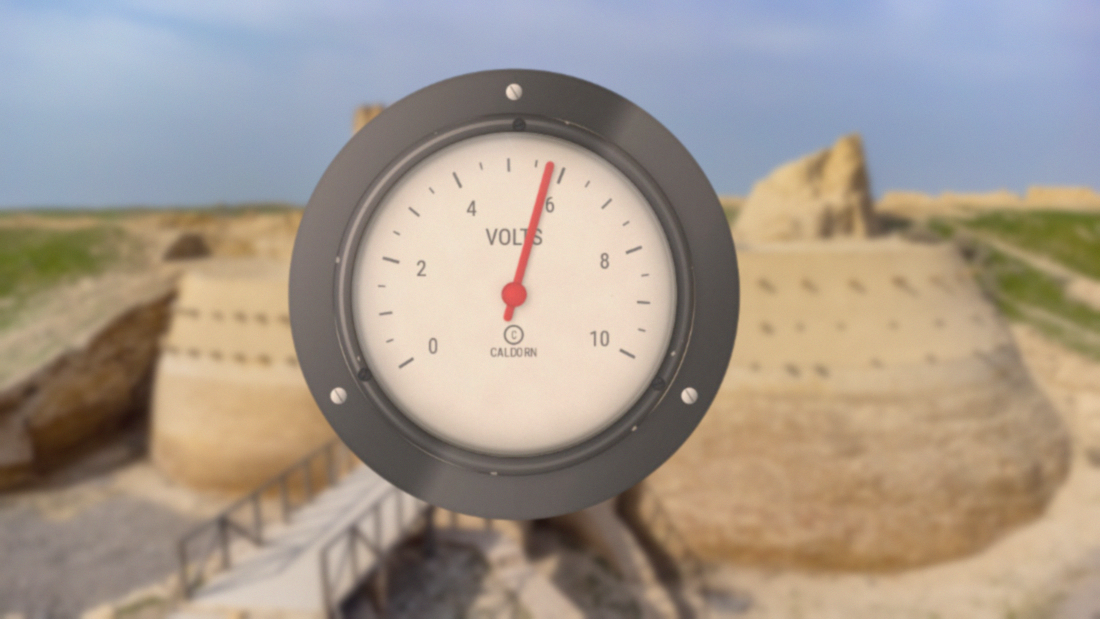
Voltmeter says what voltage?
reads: 5.75 V
